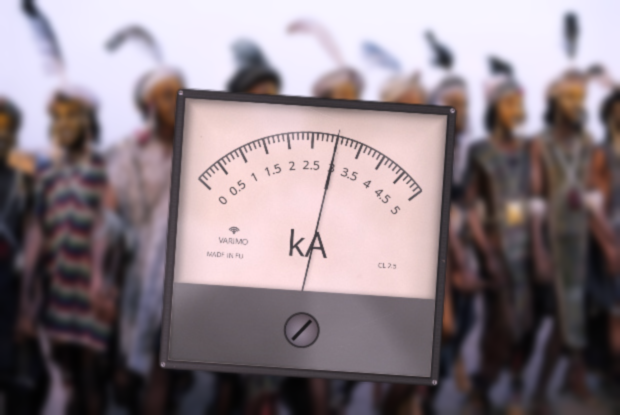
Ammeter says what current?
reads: 3 kA
